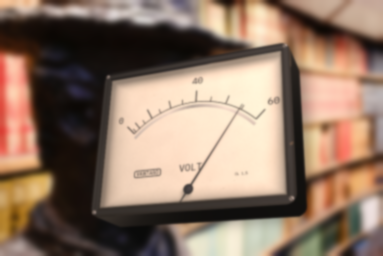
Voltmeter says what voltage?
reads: 55 V
